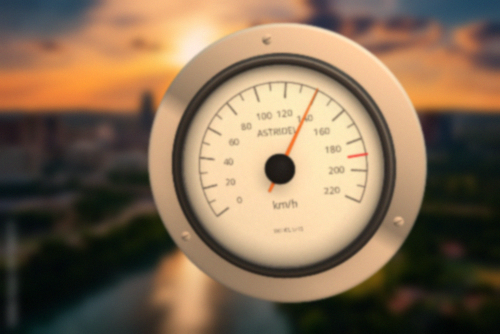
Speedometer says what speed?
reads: 140 km/h
